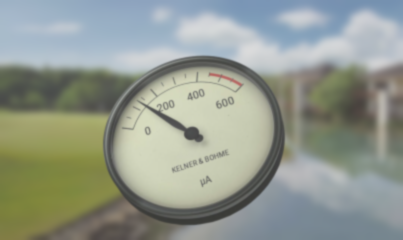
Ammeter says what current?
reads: 125 µA
